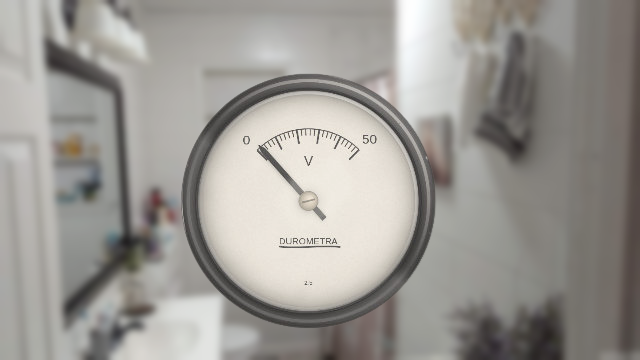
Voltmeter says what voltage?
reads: 2 V
